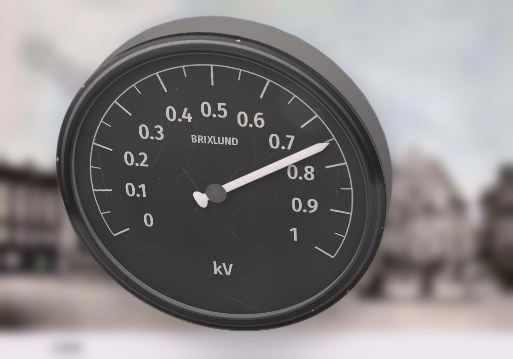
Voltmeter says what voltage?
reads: 0.75 kV
